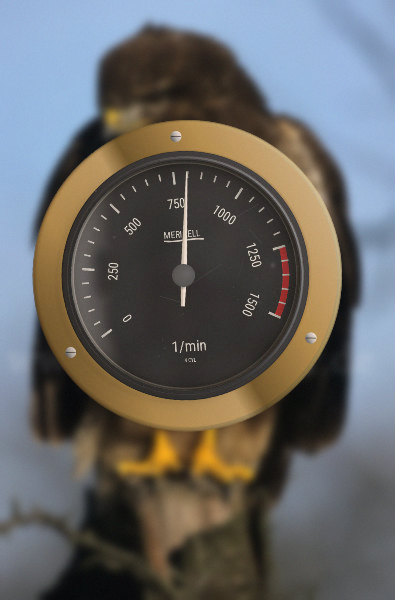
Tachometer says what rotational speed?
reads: 800 rpm
